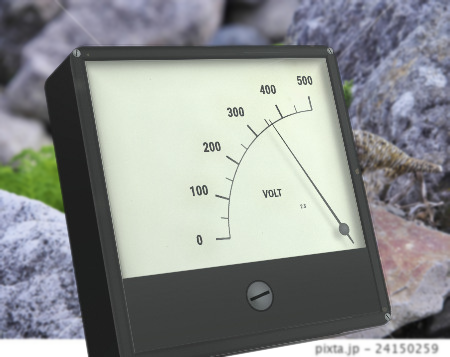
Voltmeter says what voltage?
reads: 350 V
